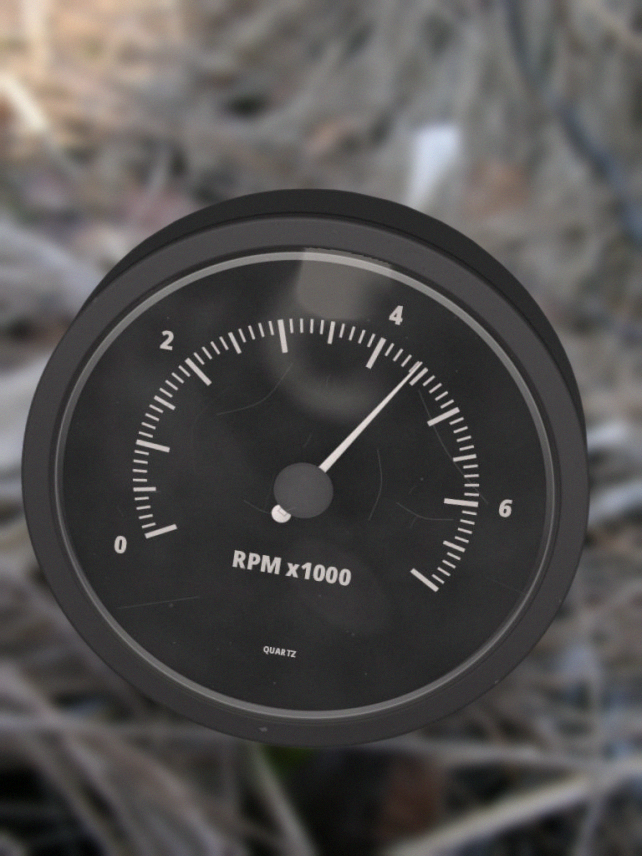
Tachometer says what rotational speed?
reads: 4400 rpm
